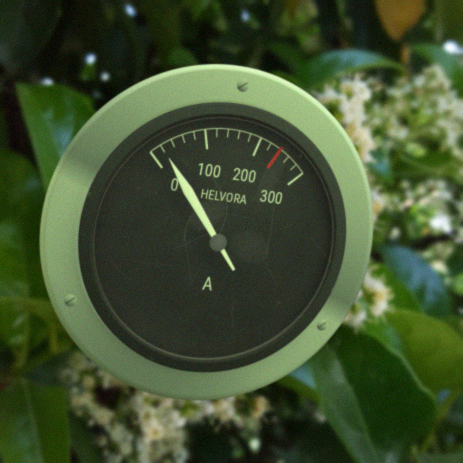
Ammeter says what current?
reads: 20 A
